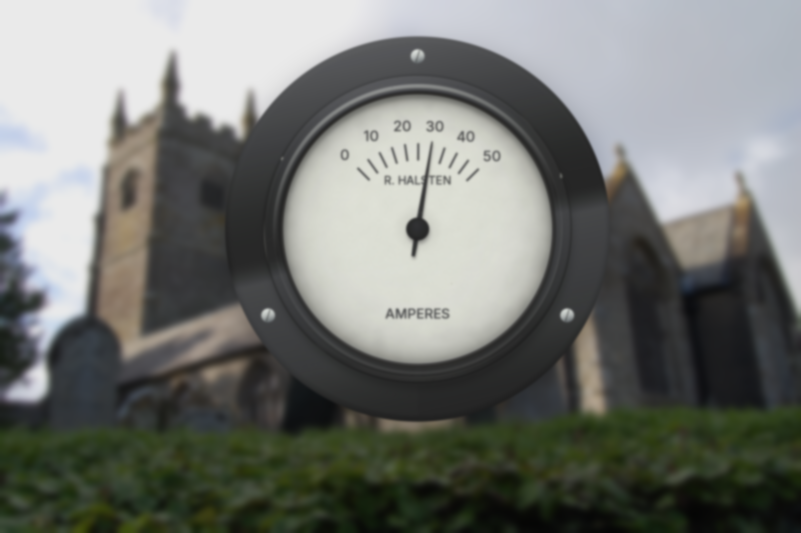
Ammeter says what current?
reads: 30 A
